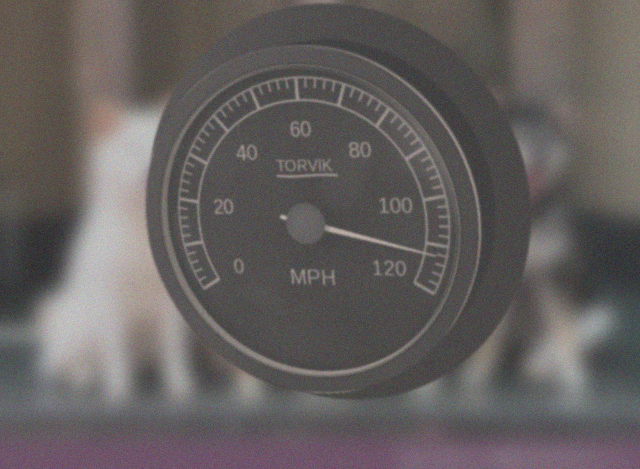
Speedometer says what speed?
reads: 112 mph
